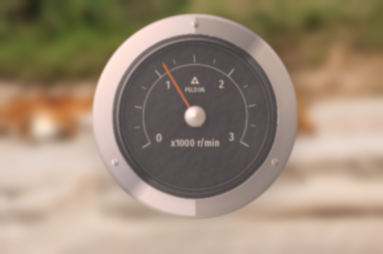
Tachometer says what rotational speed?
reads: 1125 rpm
